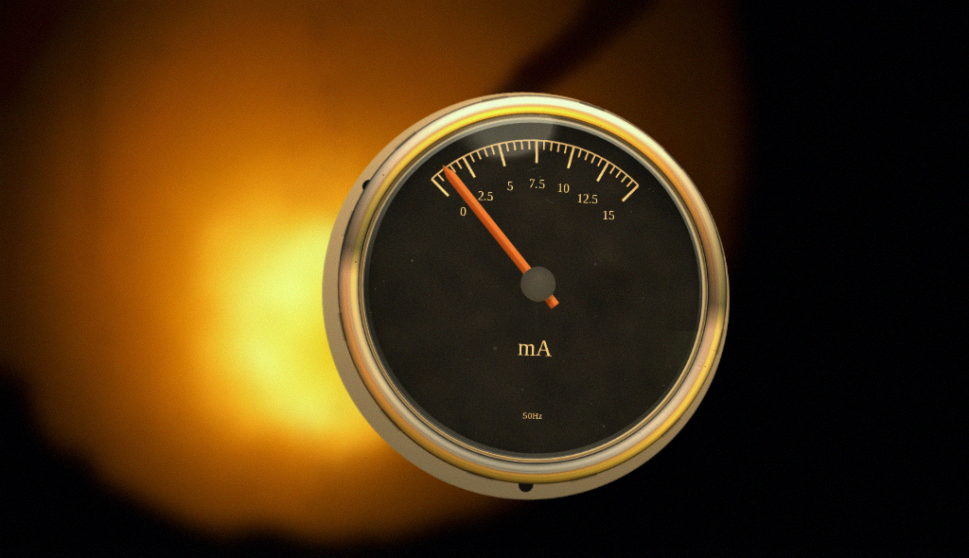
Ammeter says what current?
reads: 1 mA
